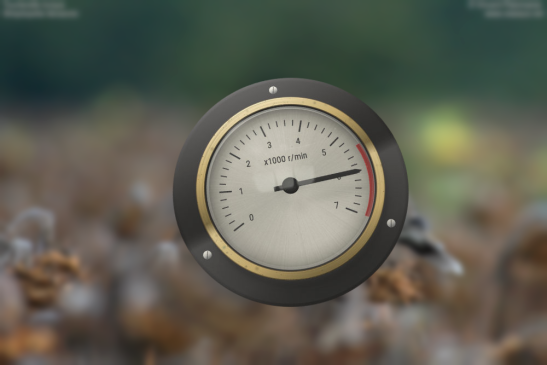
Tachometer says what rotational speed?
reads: 6000 rpm
